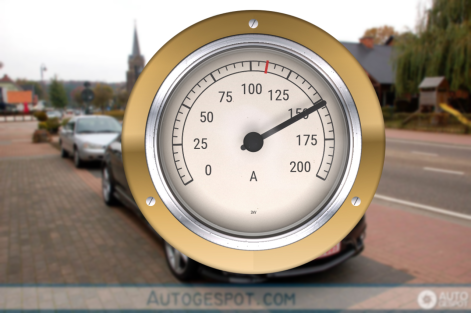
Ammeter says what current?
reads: 152.5 A
